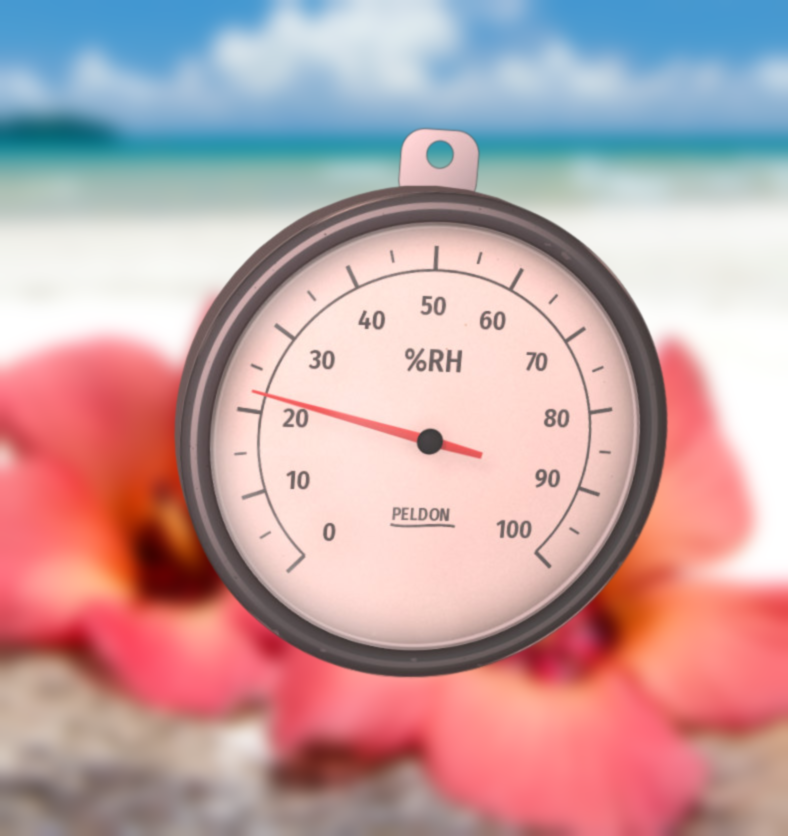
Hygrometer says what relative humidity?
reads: 22.5 %
